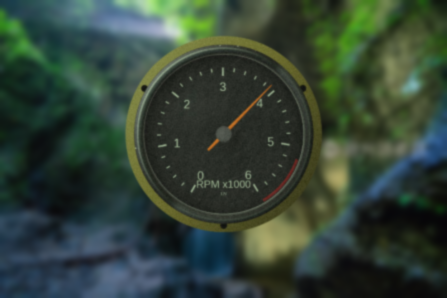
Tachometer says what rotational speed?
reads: 3900 rpm
